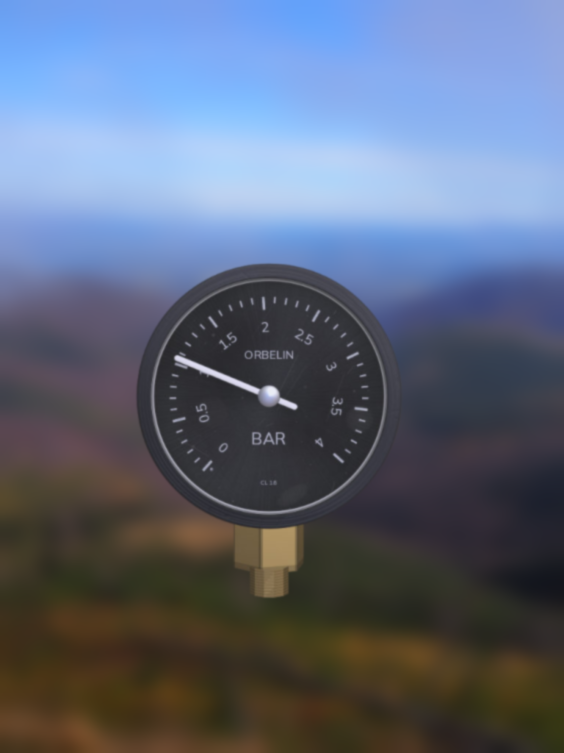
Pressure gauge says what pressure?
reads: 1.05 bar
